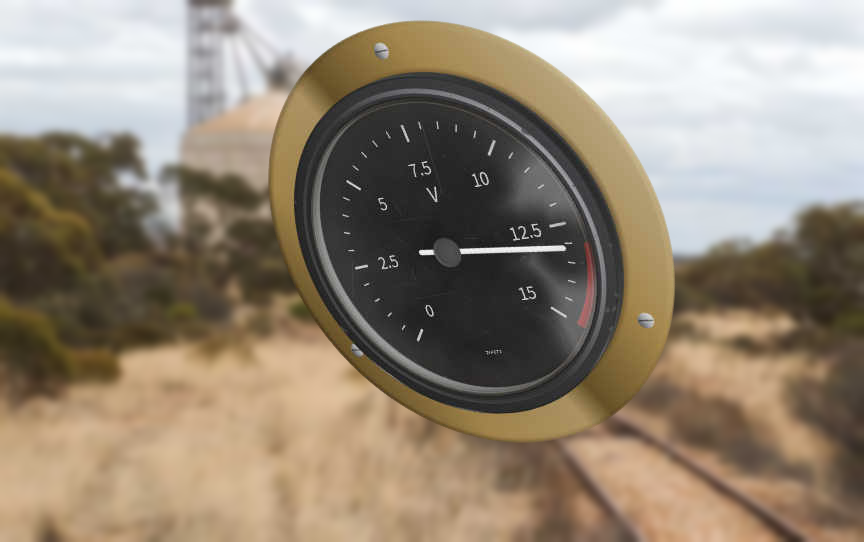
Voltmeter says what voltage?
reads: 13 V
